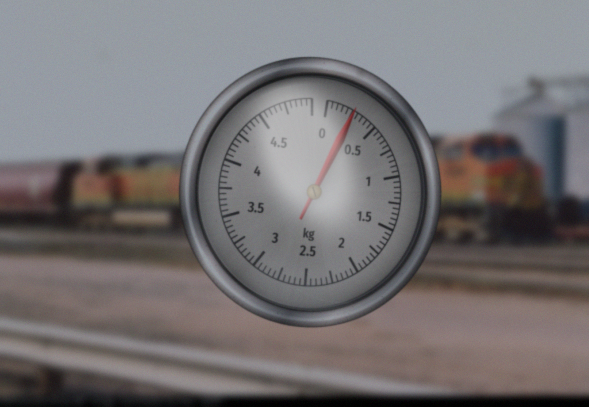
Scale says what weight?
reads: 0.25 kg
